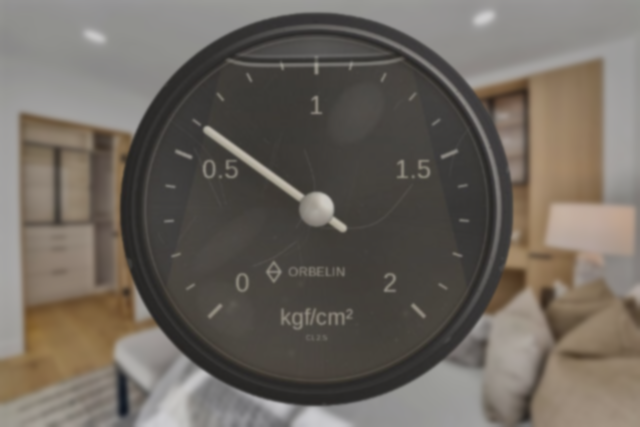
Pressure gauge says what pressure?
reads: 0.6 kg/cm²
